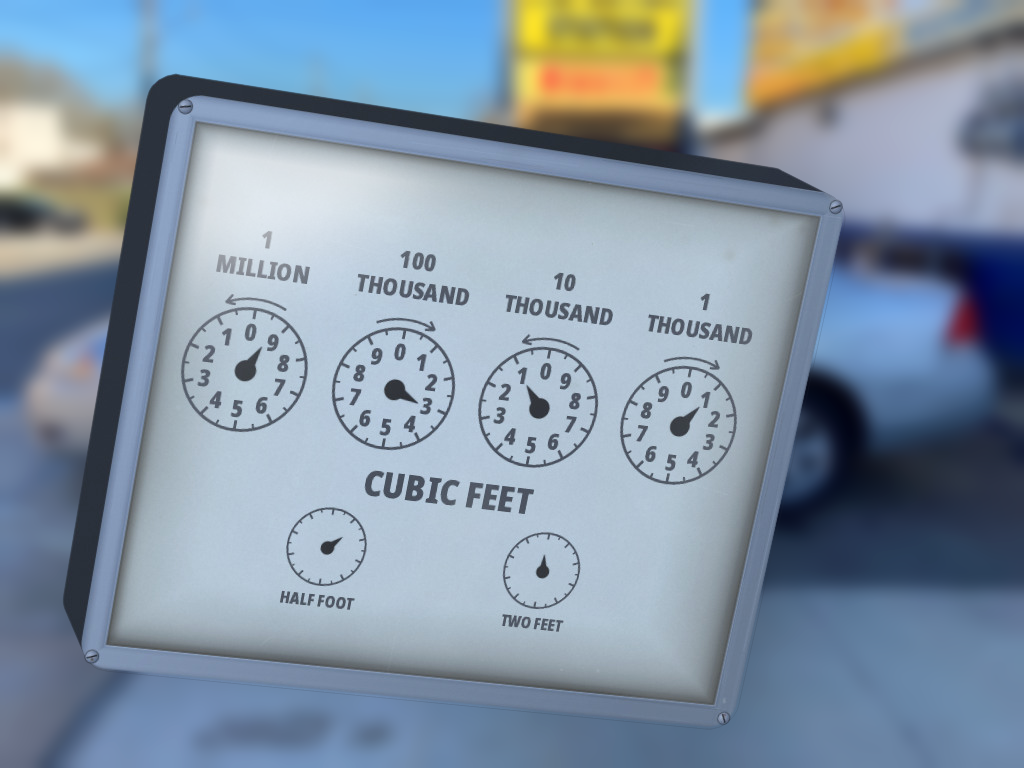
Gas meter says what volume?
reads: 931100 ft³
